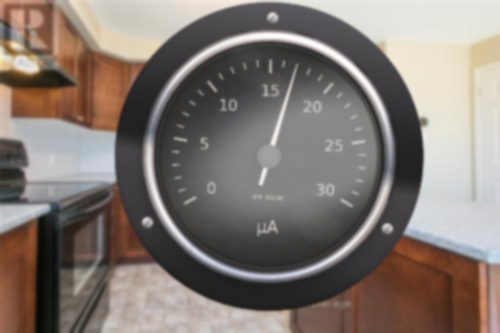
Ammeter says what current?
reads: 17 µA
